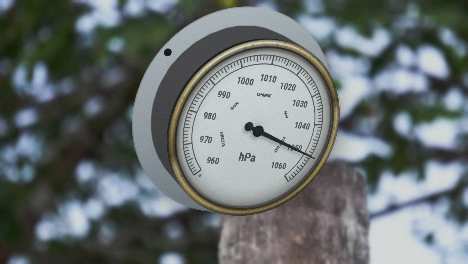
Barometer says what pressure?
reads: 1050 hPa
